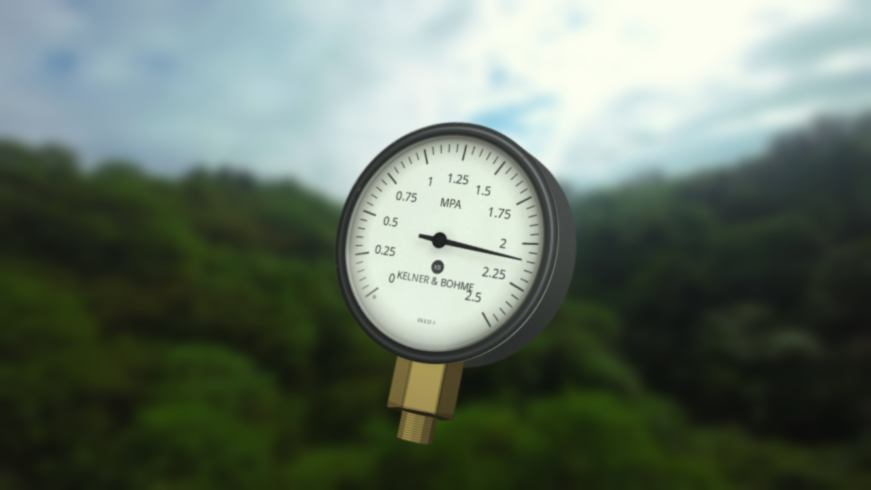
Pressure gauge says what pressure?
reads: 2.1 MPa
